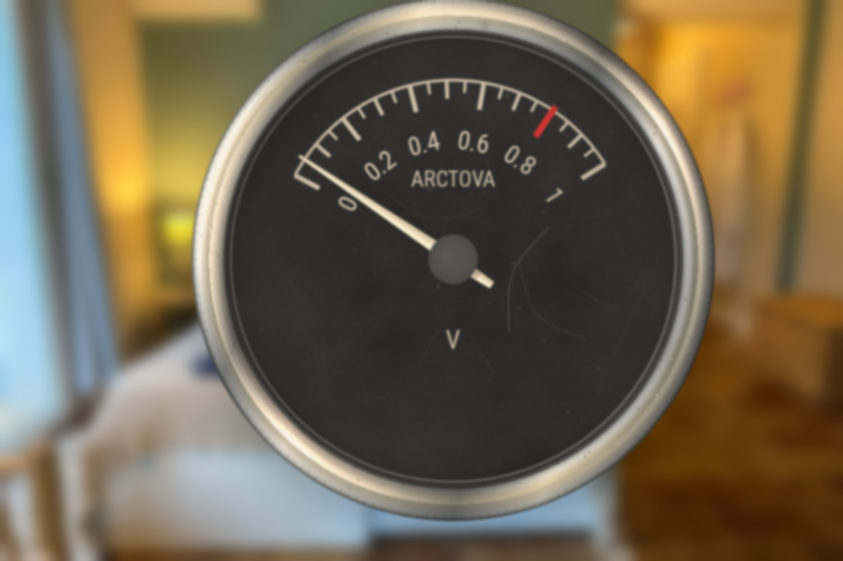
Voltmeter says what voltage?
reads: 0.05 V
